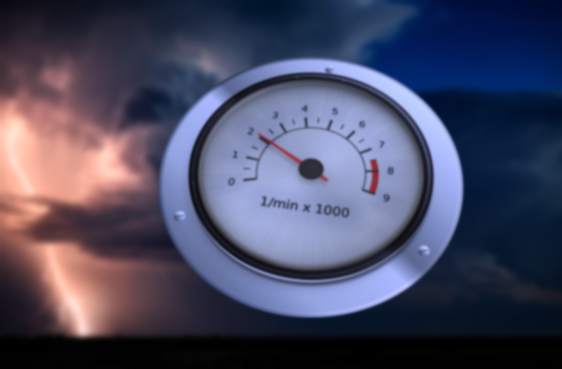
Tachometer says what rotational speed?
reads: 2000 rpm
